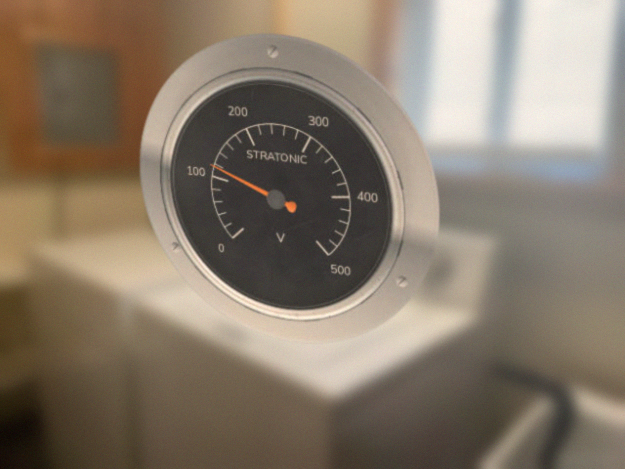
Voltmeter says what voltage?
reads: 120 V
